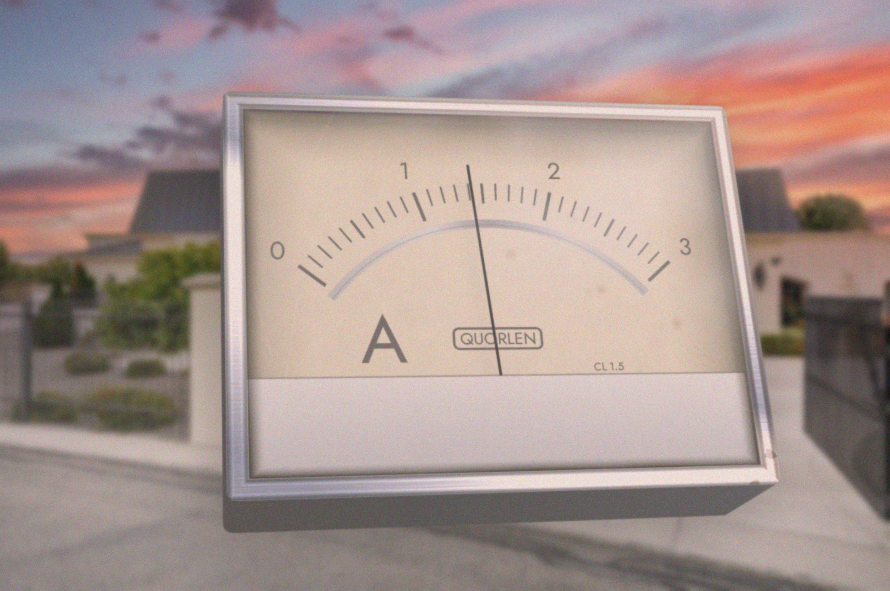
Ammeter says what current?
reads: 1.4 A
